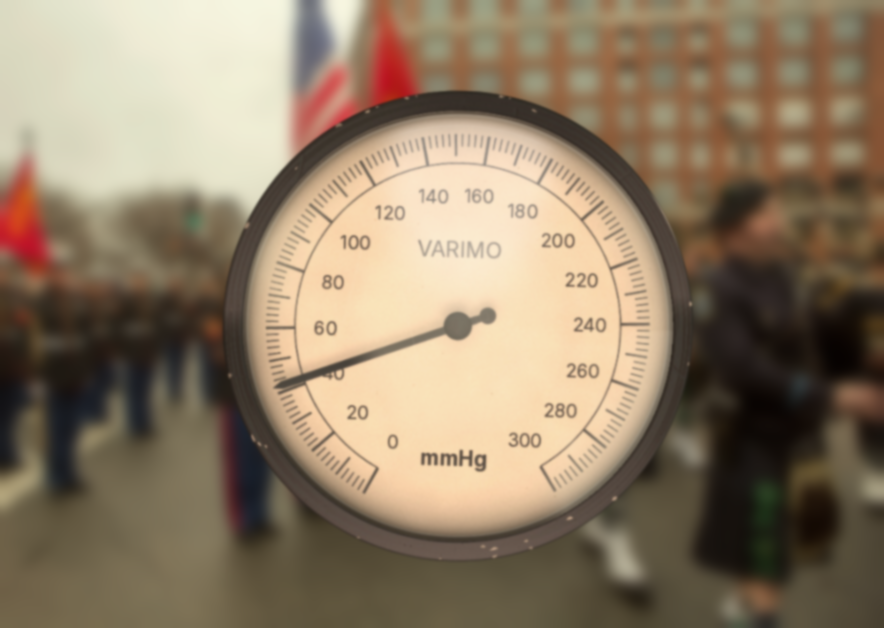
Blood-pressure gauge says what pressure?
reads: 42 mmHg
